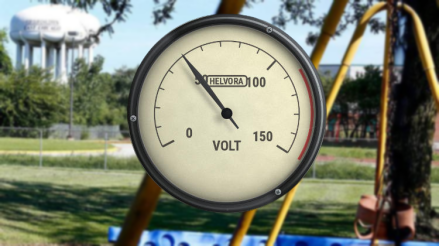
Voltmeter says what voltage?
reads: 50 V
